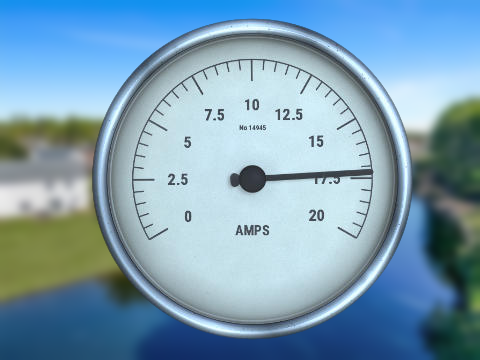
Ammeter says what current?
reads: 17.25 A
